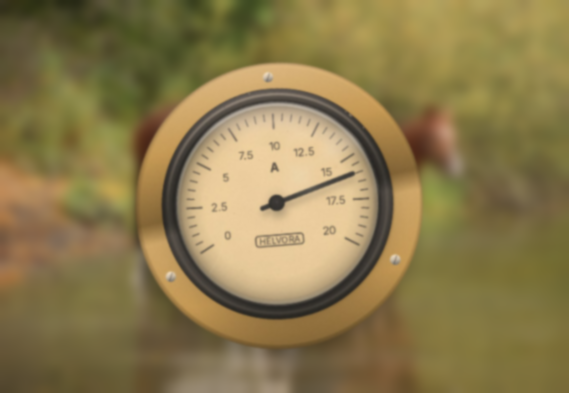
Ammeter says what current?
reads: 16 A
